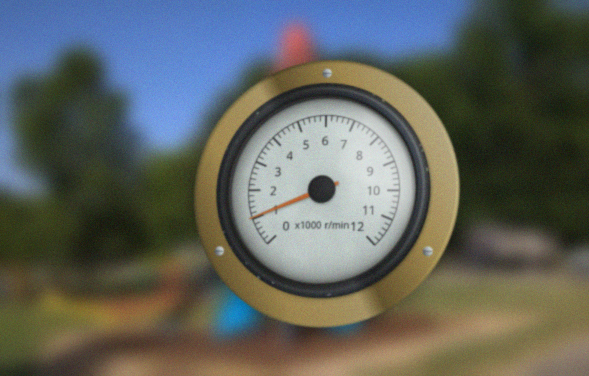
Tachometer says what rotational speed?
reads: 1000 rpm
